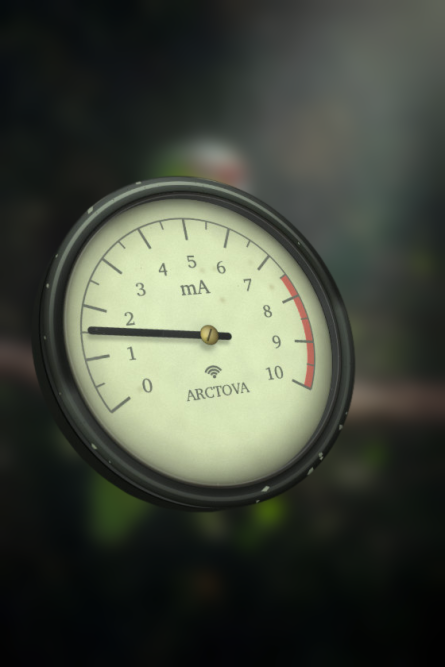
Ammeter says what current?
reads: 1.5 mA
